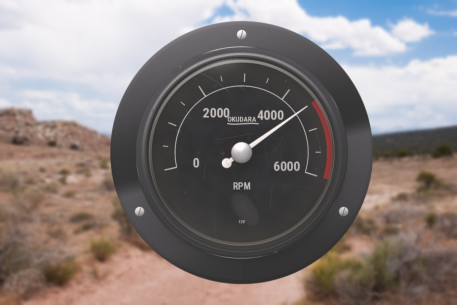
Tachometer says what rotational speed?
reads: 4500 rpm
